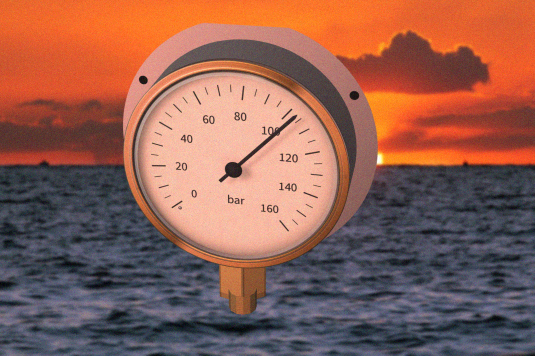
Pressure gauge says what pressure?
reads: 102.5 bar
